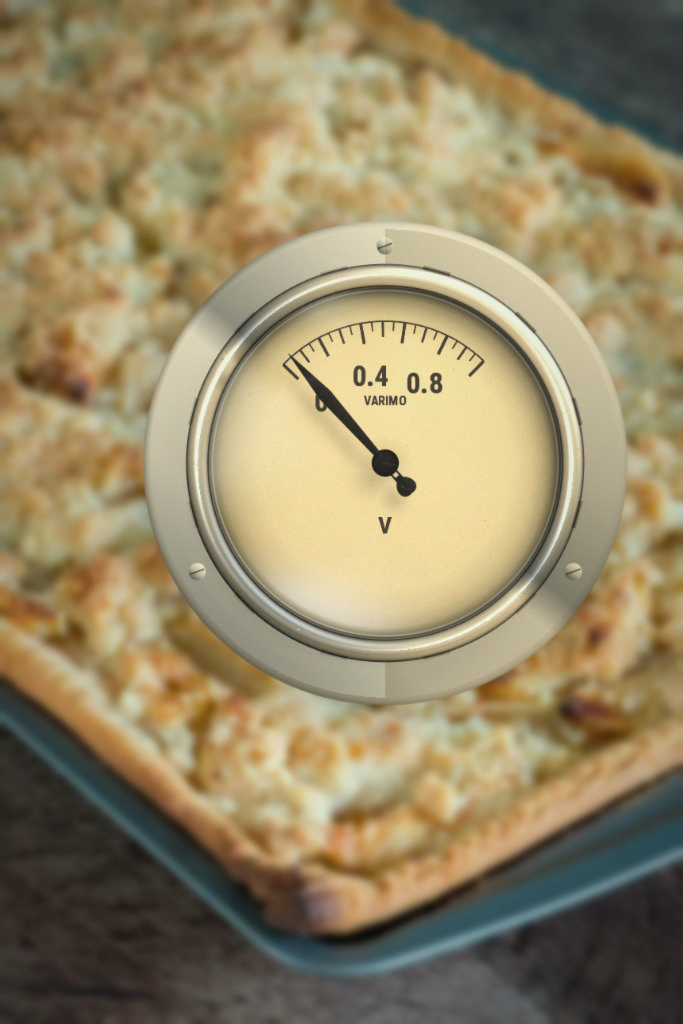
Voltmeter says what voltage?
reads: 0.05 V
